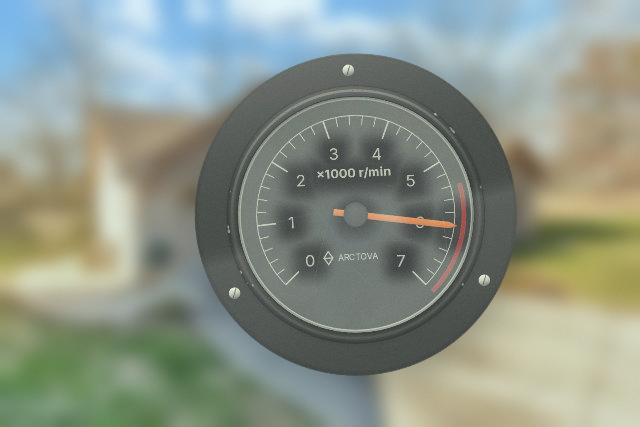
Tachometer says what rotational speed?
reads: 6000 rpm
